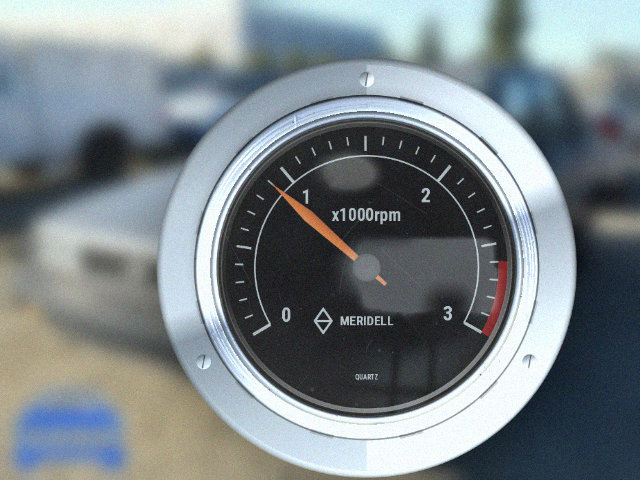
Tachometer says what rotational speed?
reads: 900 rpm
